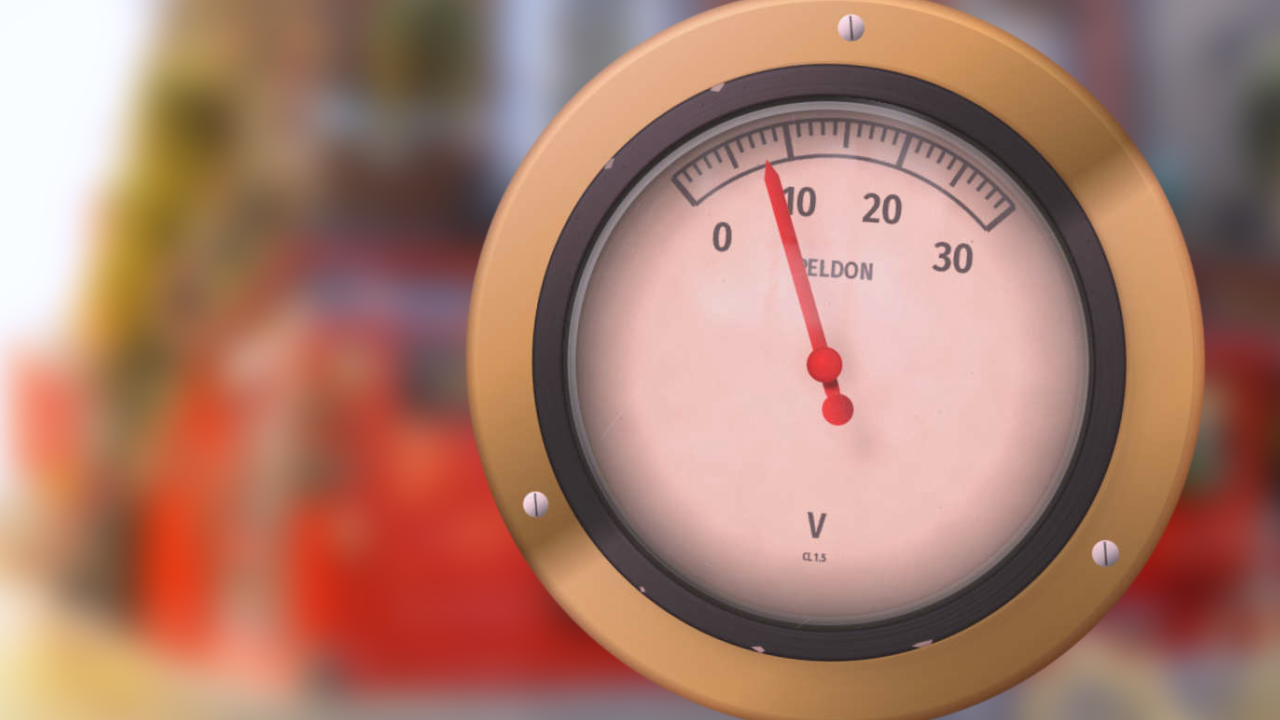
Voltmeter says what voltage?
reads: 8 V
